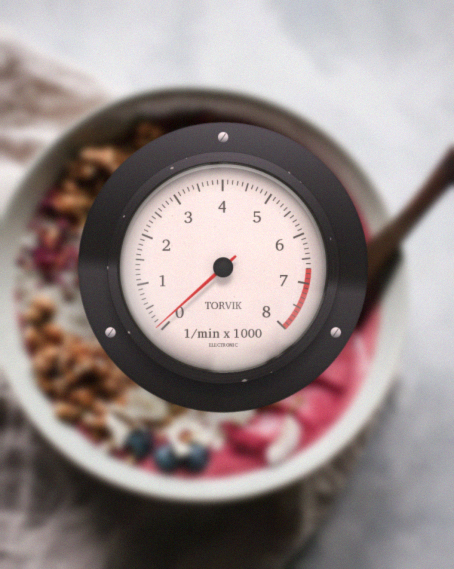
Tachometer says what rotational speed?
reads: 100 rpm
